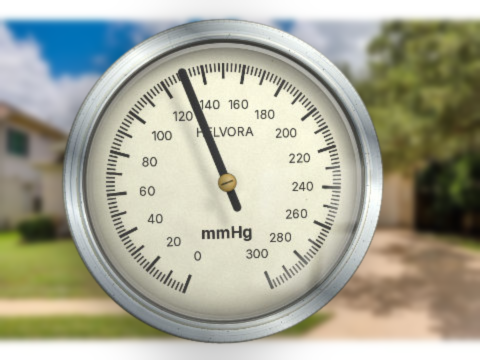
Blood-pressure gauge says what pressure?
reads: 130 mmHg
